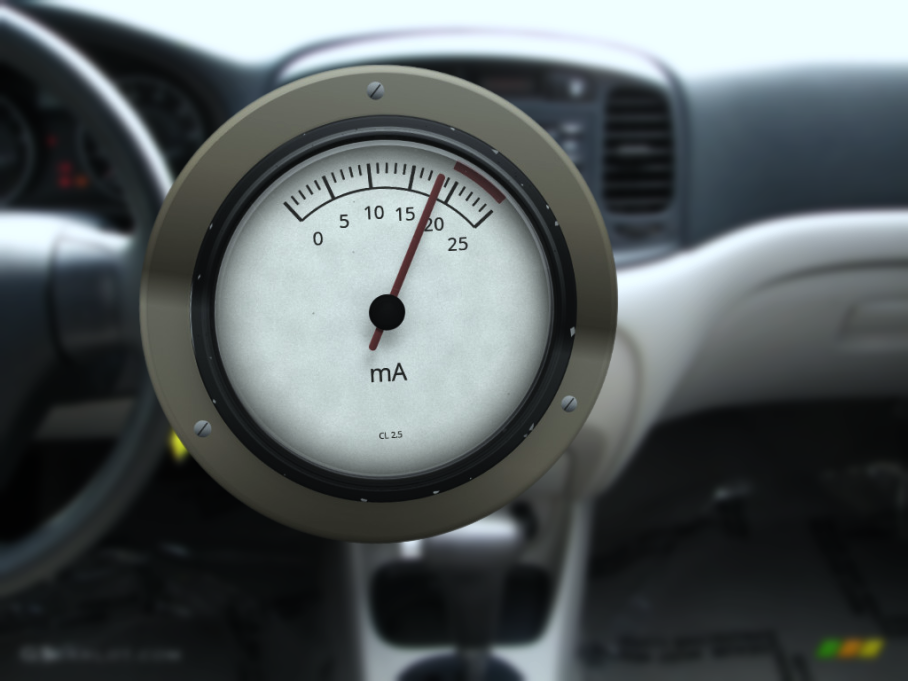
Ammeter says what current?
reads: 18 mA
